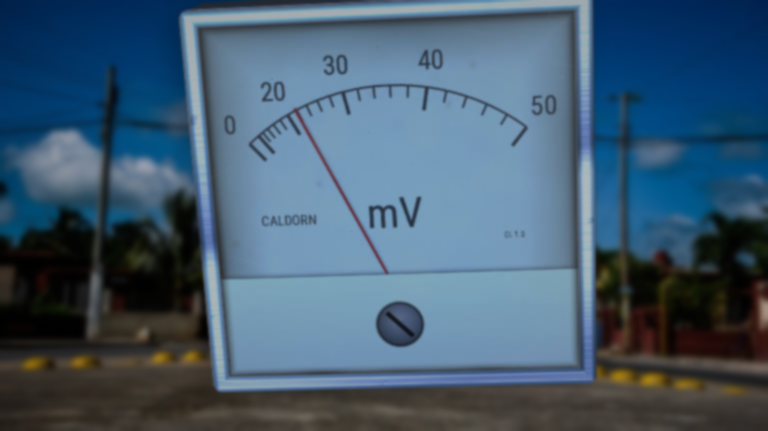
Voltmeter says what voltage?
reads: 22 mV
